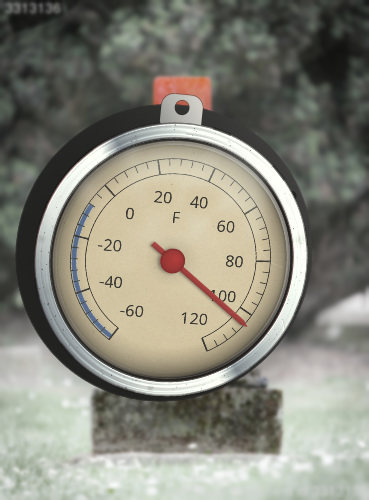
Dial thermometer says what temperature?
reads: 104 °F
